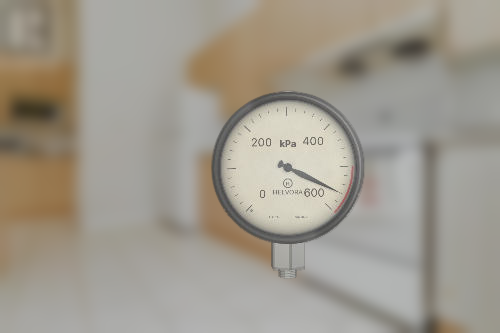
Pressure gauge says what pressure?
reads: 560 kPa
